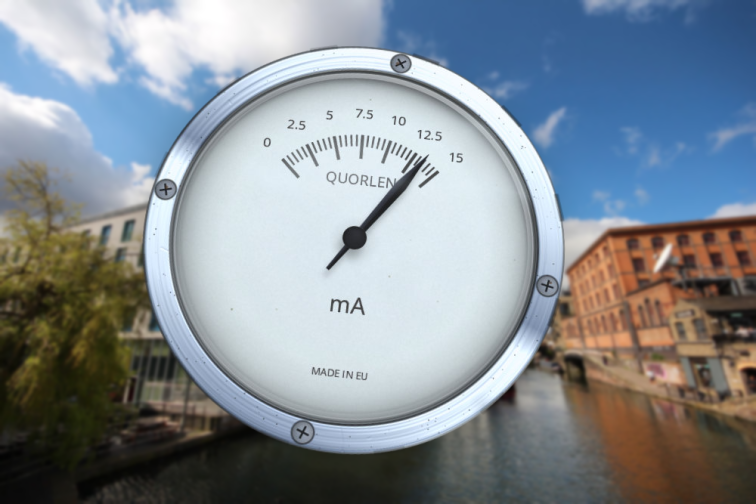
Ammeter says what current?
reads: 13.5 mA
